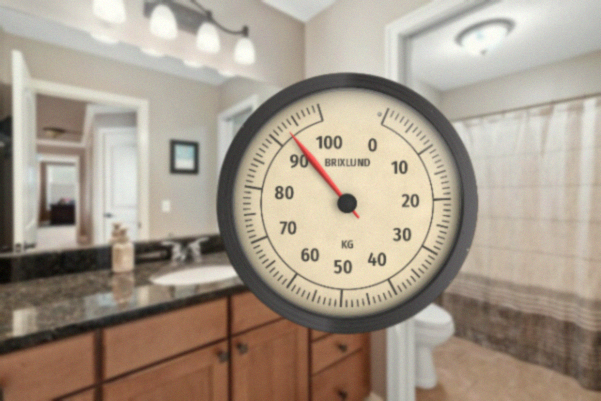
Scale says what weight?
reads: 93 kg
